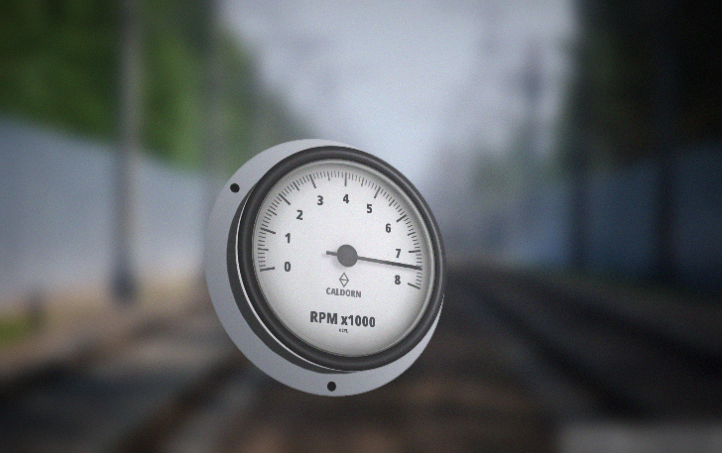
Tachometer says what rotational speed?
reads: 7500 rpm
